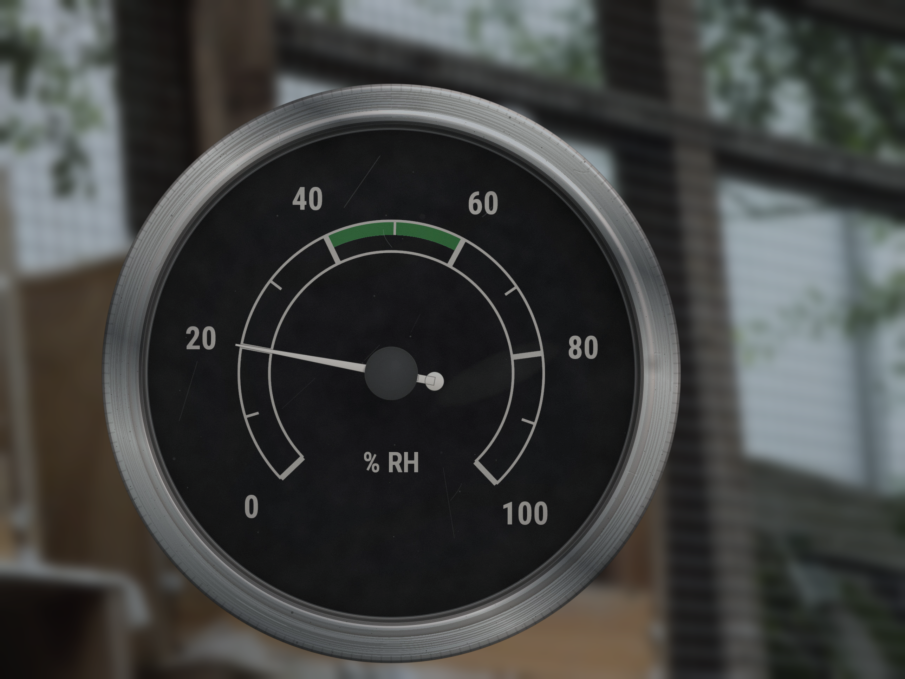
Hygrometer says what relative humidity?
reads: 20 %
